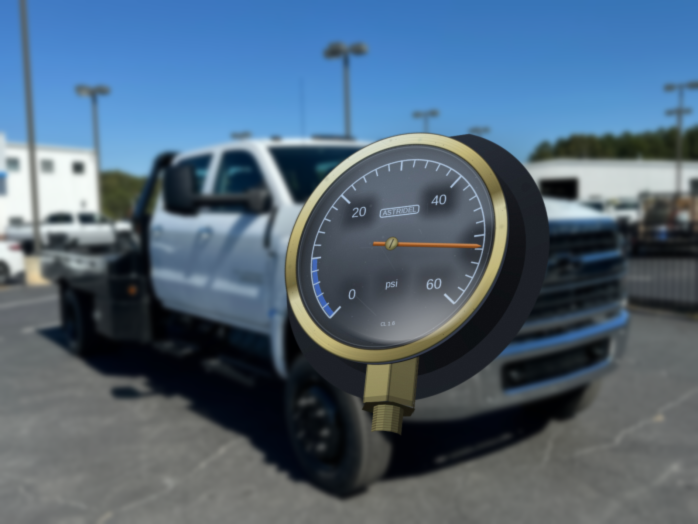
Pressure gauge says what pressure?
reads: 52 psi
